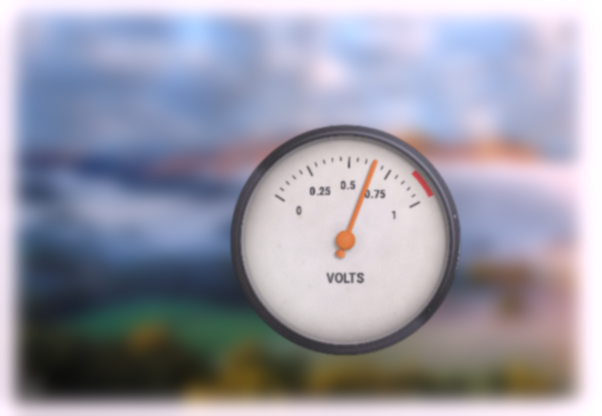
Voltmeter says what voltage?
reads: 0.65 V
